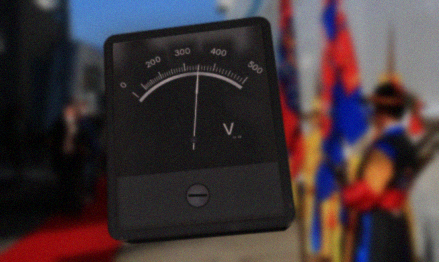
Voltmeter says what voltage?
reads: 350 V
